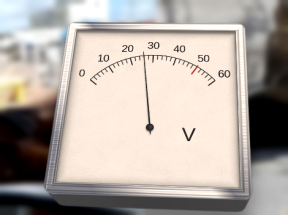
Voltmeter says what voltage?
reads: 26 V
